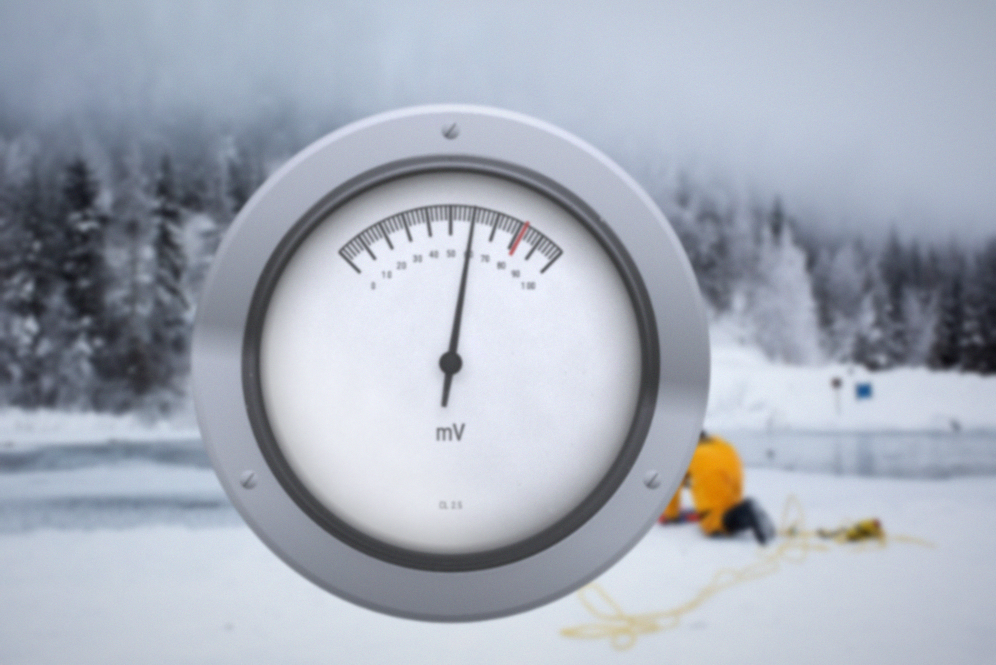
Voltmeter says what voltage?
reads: 60 mV
